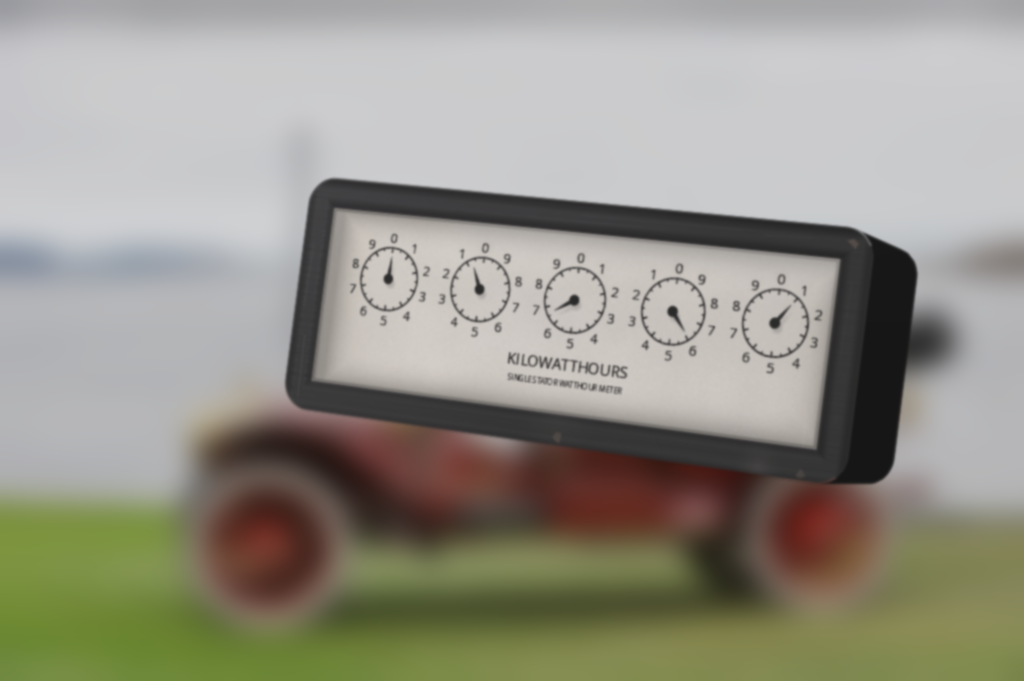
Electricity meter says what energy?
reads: 661 kWh
